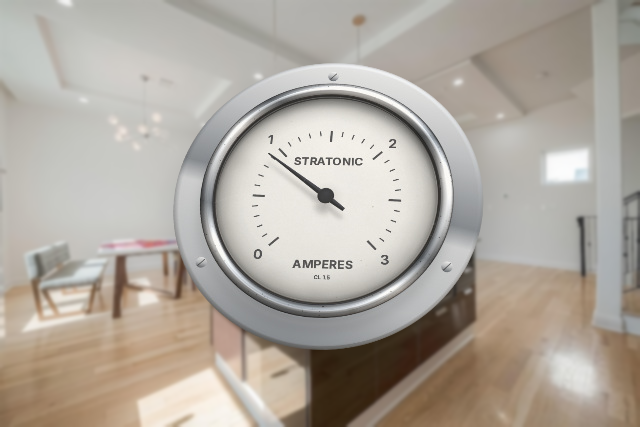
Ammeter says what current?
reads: 0.9 A
